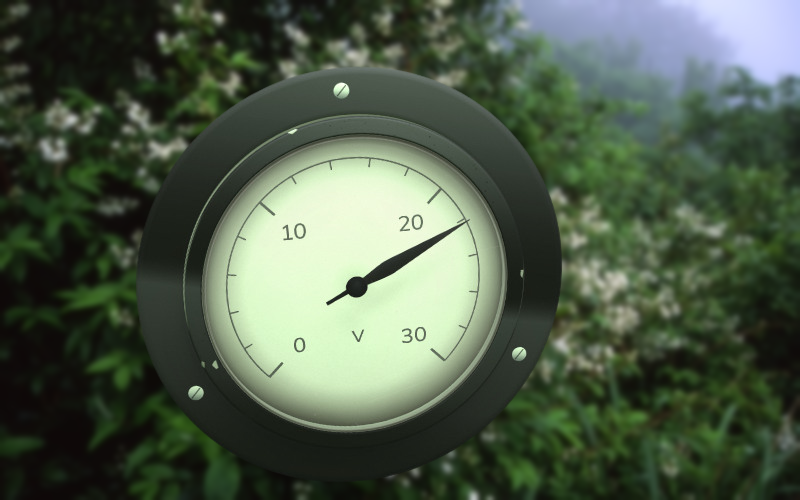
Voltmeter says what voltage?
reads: 22 V
